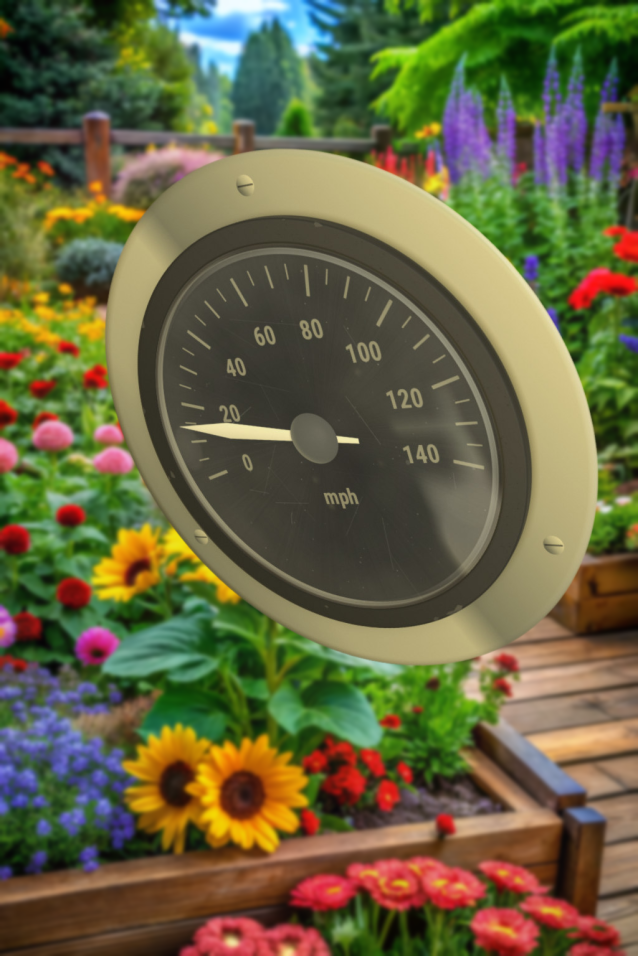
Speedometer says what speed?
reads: 15 mph
